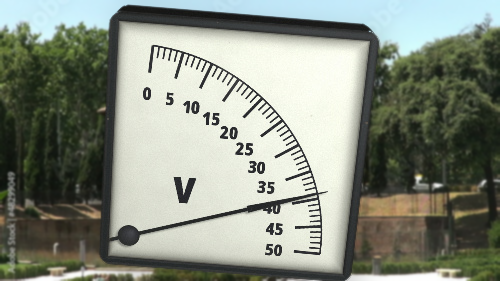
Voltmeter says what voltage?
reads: 39 V
